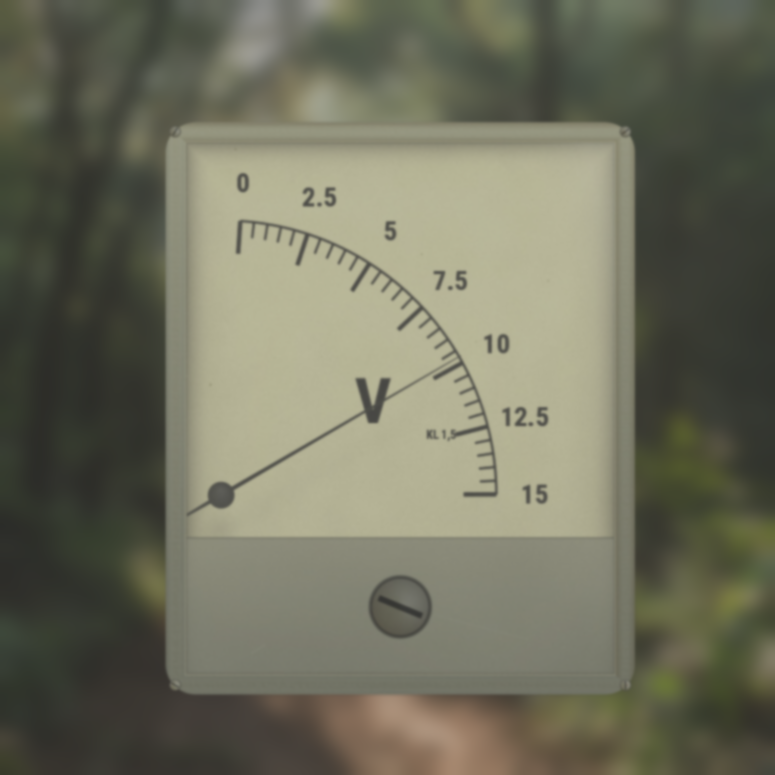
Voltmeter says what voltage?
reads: 9.75 V
